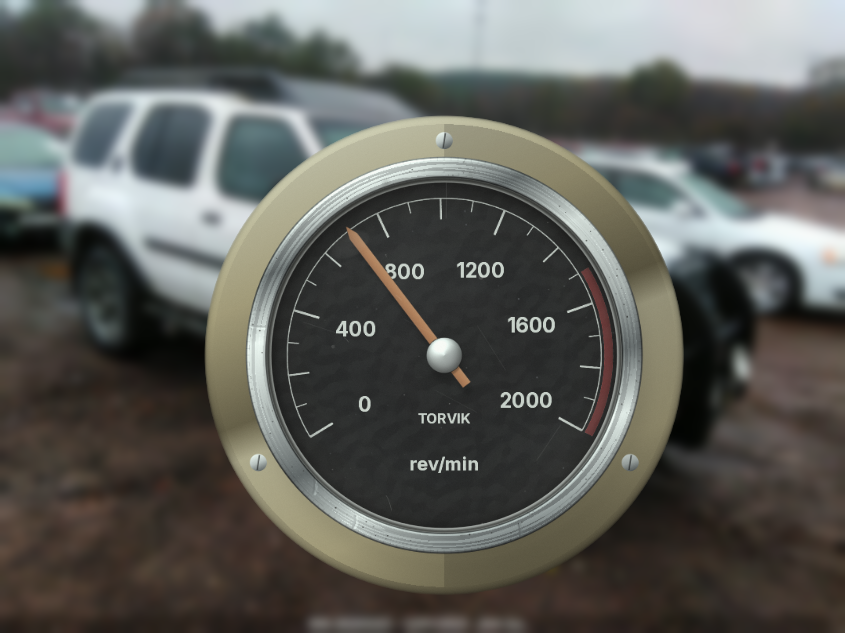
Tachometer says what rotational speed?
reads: 700 rpm
